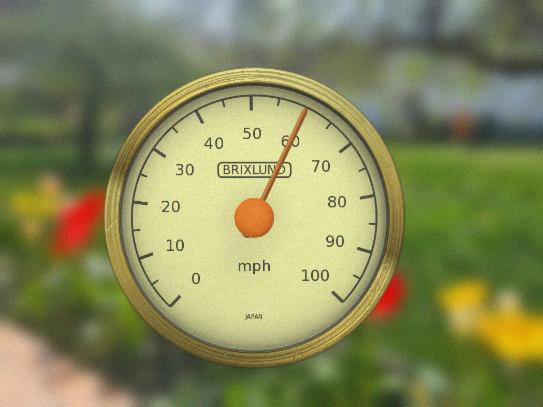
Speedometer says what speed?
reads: 60 mph
